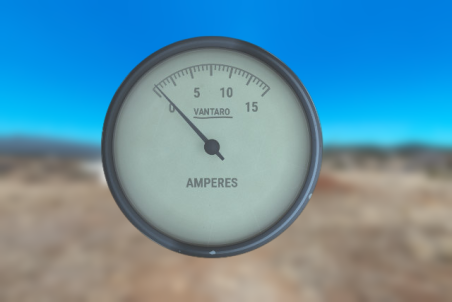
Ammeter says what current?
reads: 0.5 A
